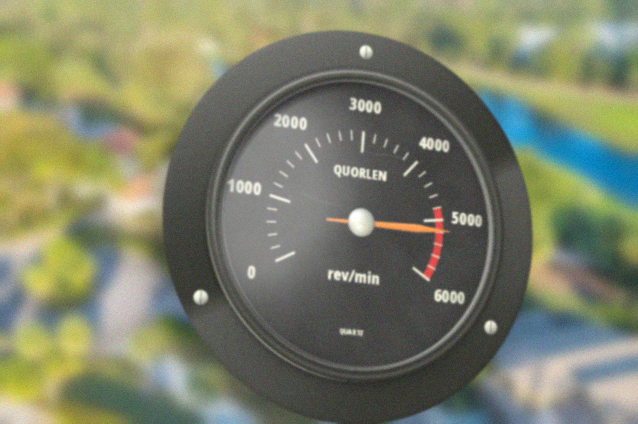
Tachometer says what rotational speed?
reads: 5200 rpm
